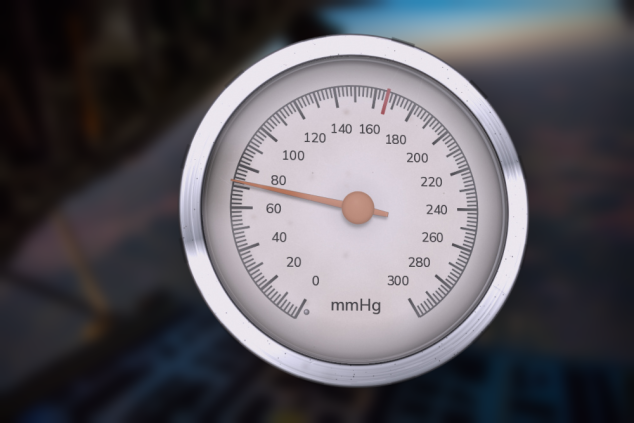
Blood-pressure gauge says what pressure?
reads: 72 mmHg
